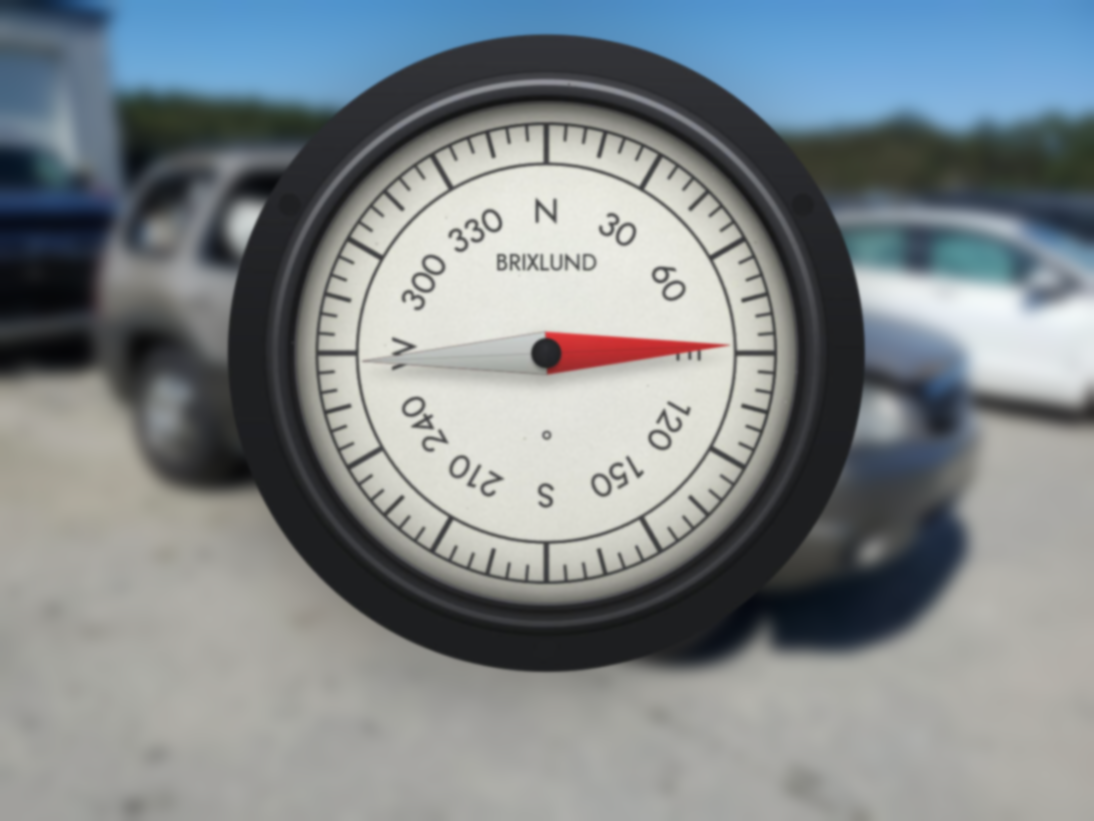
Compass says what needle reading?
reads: 87.5 °
